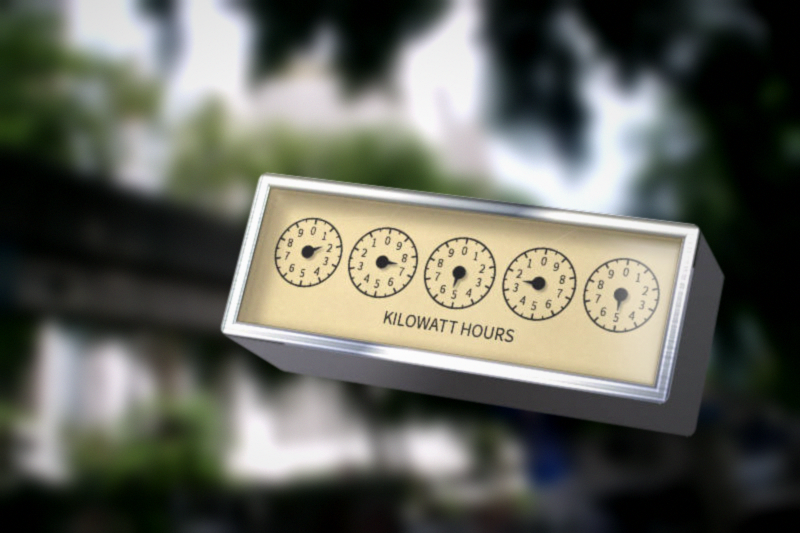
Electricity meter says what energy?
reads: 17525 kWh
